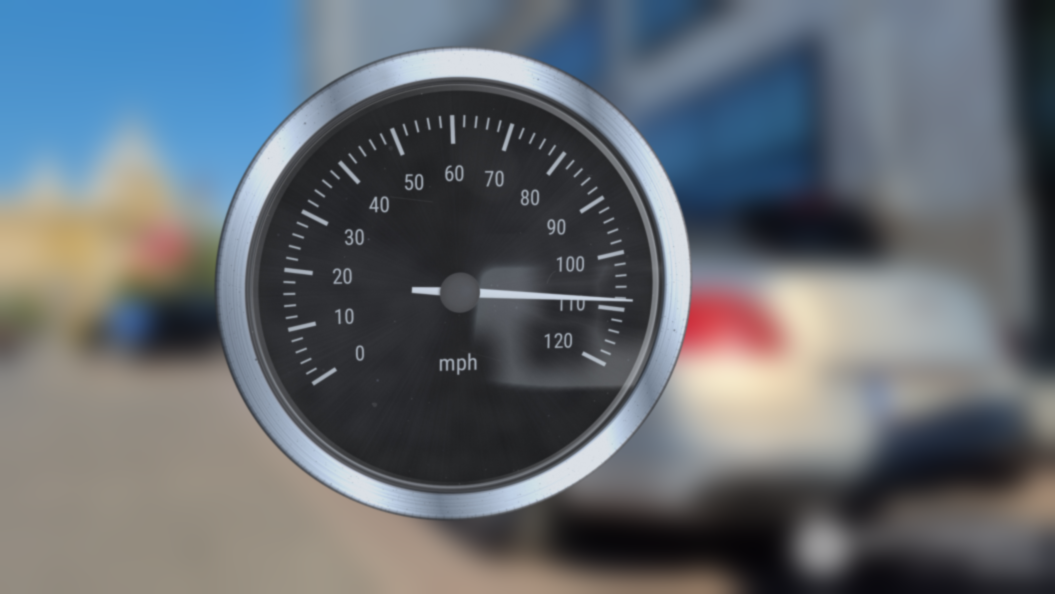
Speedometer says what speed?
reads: 108 mph
